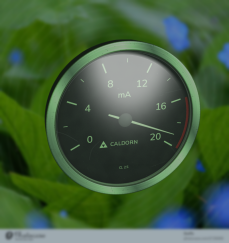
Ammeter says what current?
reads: 19 mA
